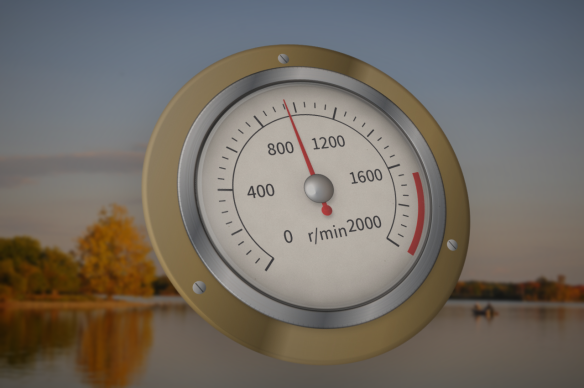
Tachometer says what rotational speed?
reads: 950 rpm
